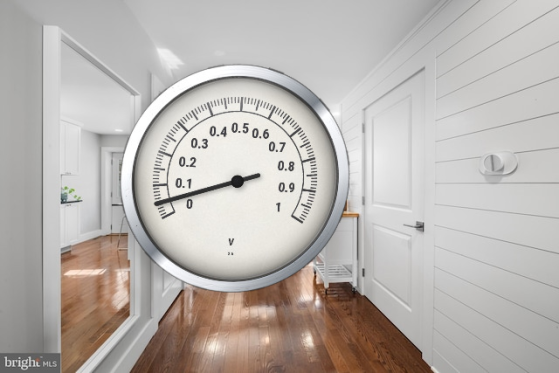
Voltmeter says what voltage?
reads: 0.05 V
